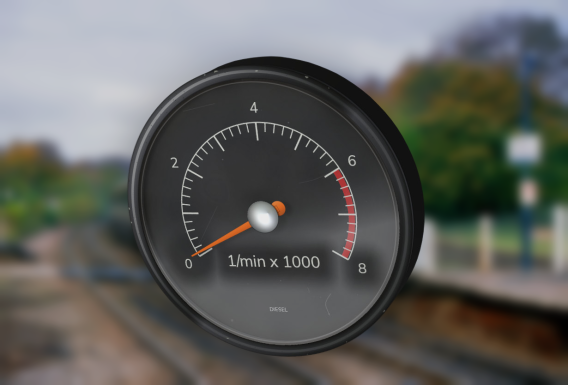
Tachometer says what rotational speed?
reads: 100 rpm
